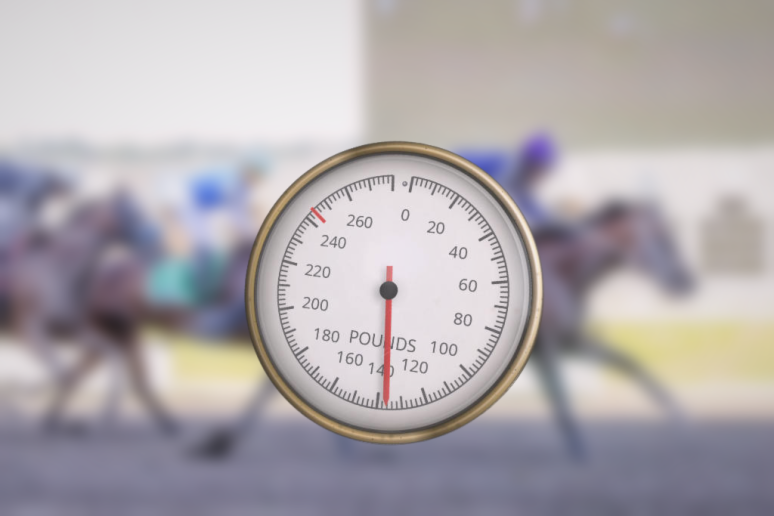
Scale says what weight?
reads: 136 lb
